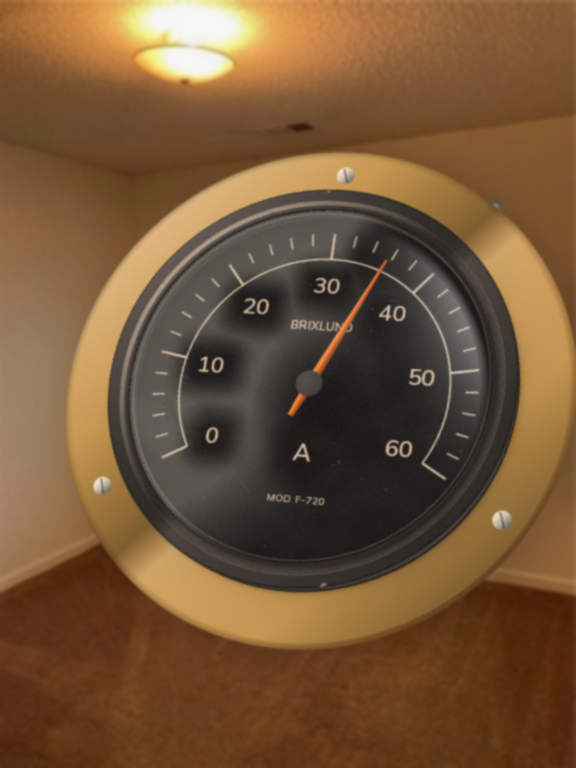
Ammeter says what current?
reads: 36 A
